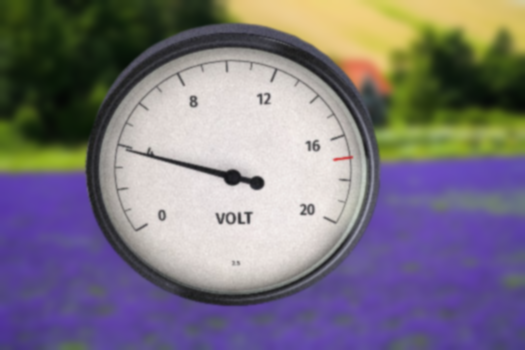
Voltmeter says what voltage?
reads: 4 V
